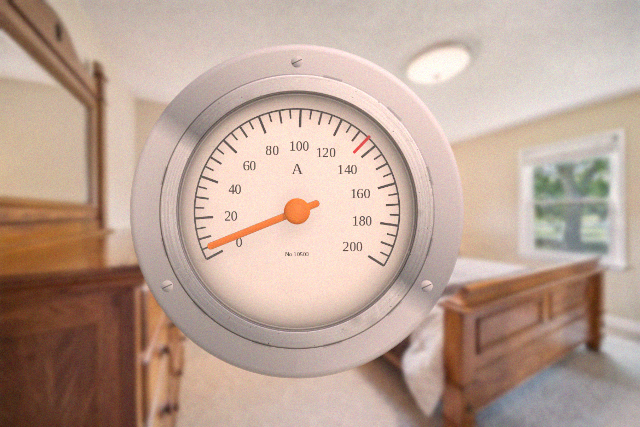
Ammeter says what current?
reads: 5 A
